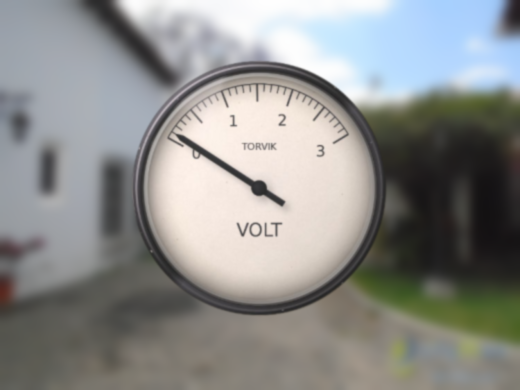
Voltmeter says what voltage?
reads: 0.1 V
